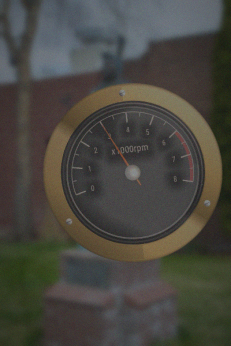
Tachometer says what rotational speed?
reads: 3000 rpm
